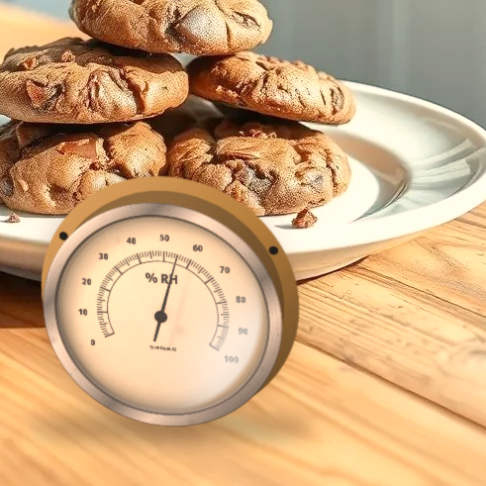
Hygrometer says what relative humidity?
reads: 55 %
